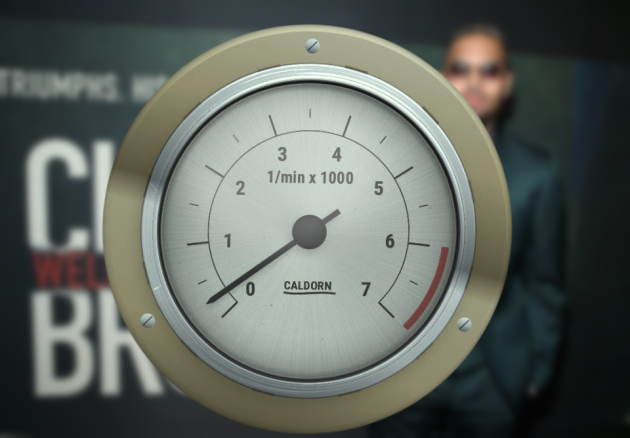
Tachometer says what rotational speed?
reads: 250 rpm
